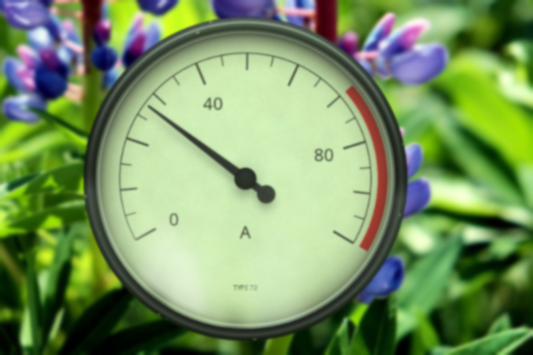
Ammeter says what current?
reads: 27.5 A
